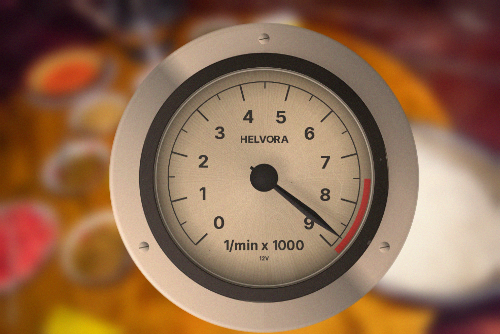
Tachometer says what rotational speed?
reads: 8750 rpm
